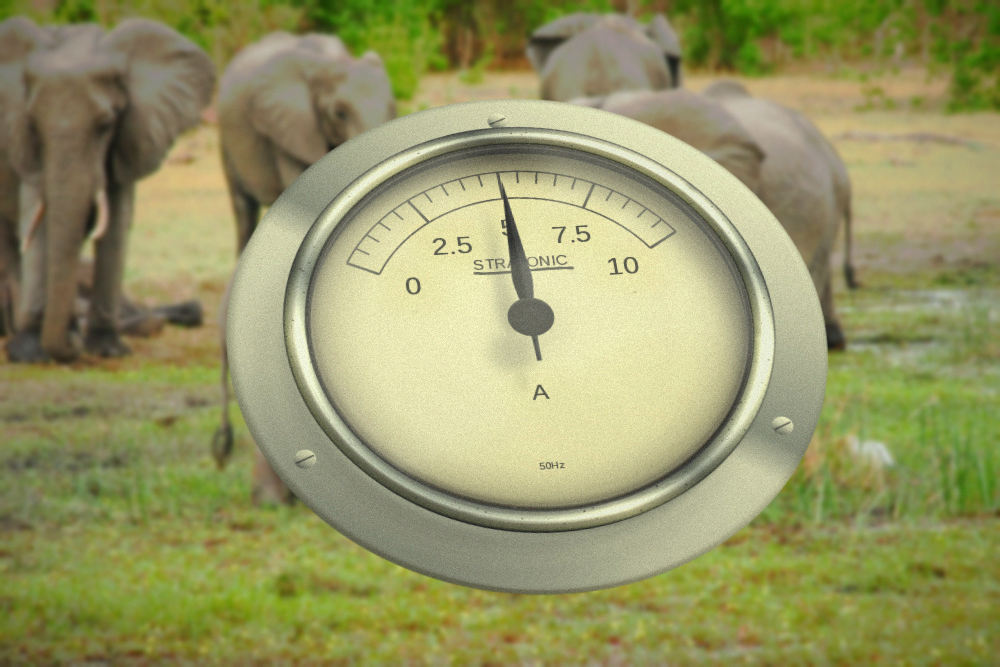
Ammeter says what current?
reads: 5 A
